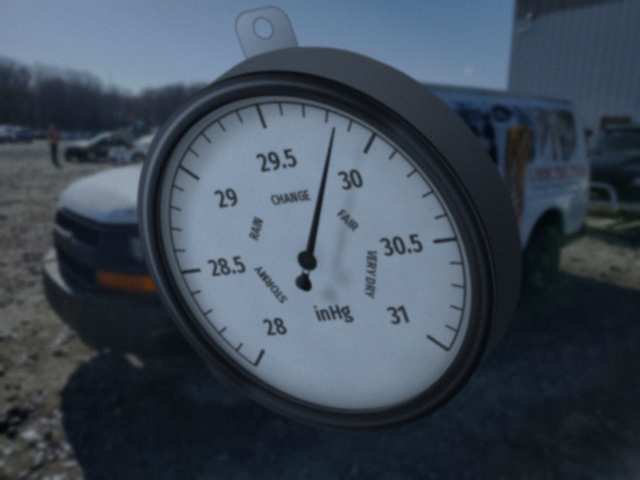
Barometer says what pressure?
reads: 29.85 inHg
